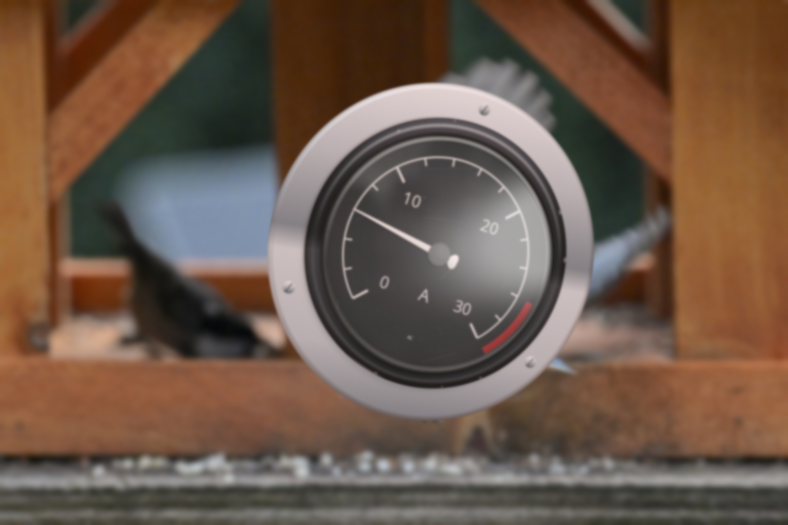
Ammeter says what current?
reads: 6 A
